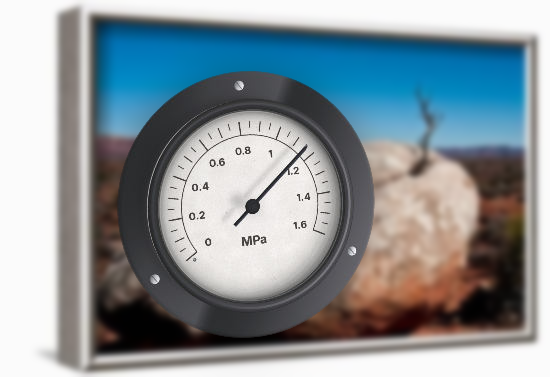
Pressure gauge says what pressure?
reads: 1.15 MPa
